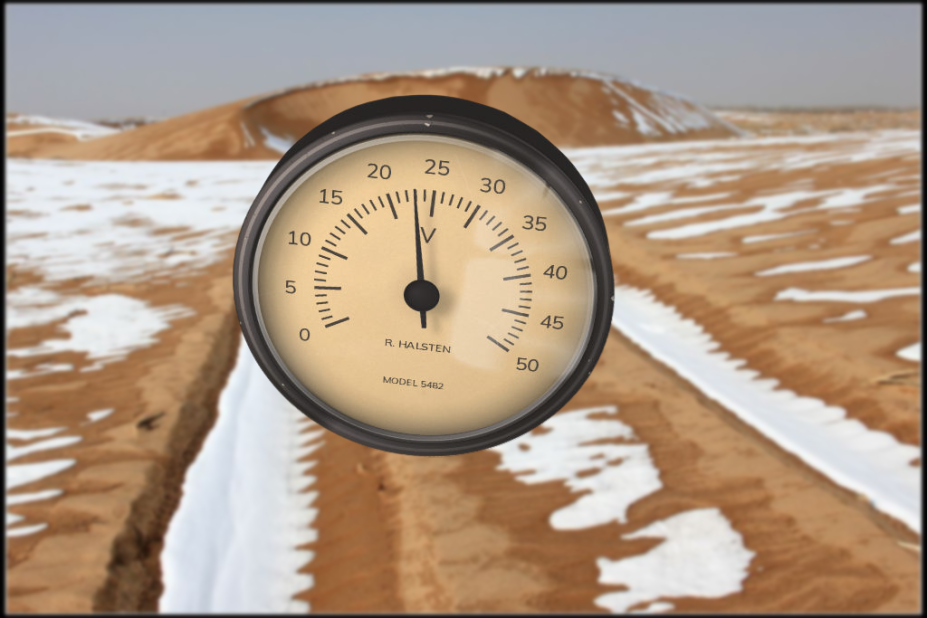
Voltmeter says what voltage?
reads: 23 V
